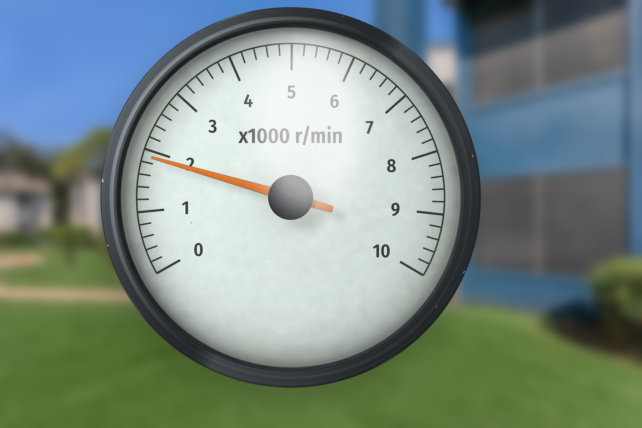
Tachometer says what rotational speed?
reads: 1900 rpm
